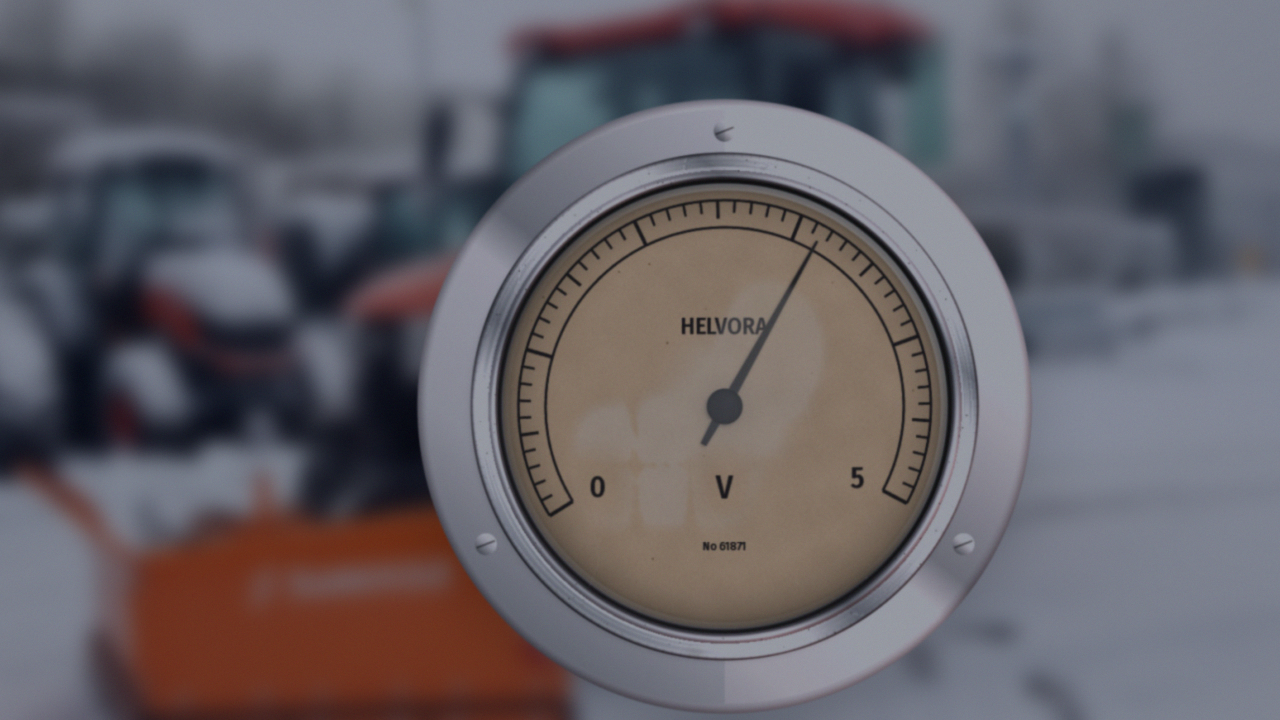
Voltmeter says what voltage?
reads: 3.15 V
